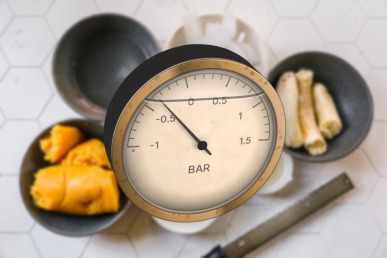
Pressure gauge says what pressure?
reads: -0.35 bar
